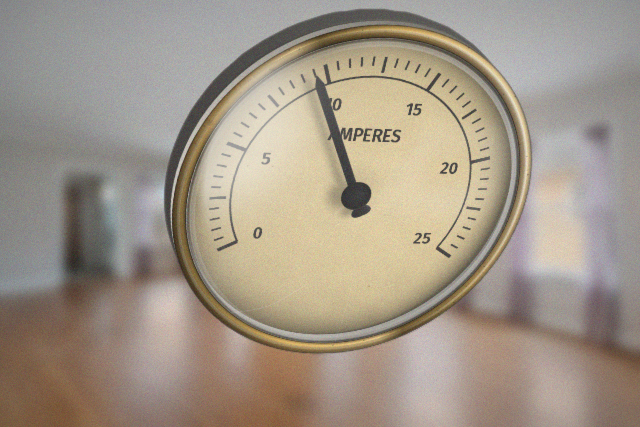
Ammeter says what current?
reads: 9.5 A
